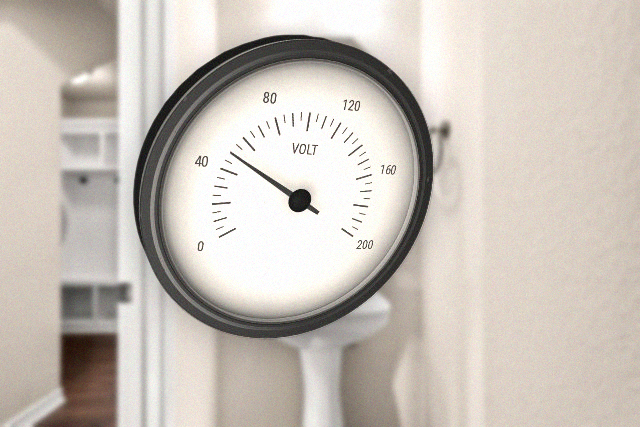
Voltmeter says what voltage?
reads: 50 V
